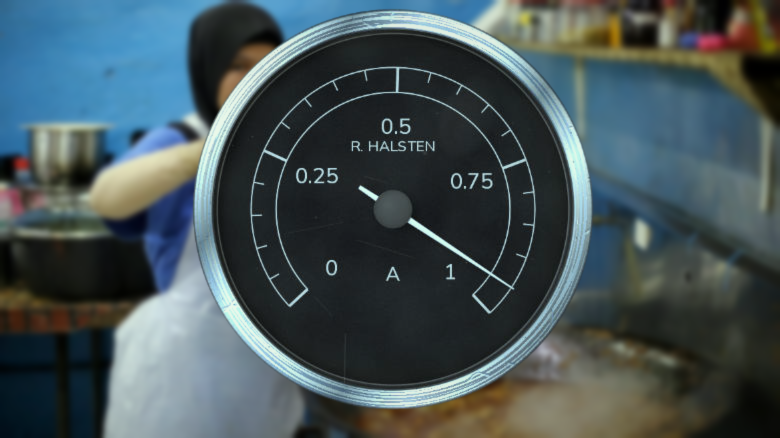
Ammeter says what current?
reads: 0.95 A
